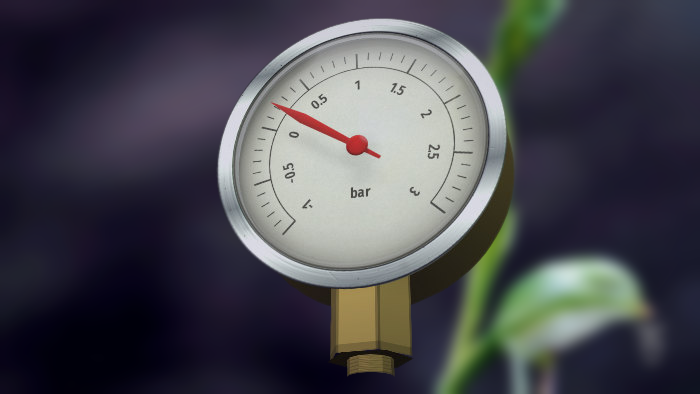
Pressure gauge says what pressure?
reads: 0.2 bar
